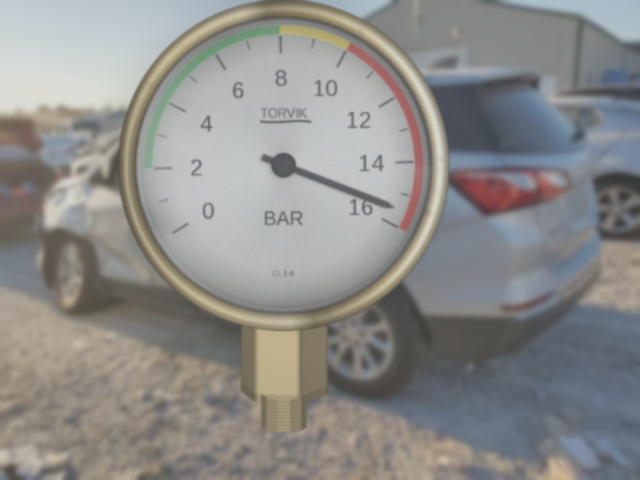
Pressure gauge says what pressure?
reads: 15.5 bar
